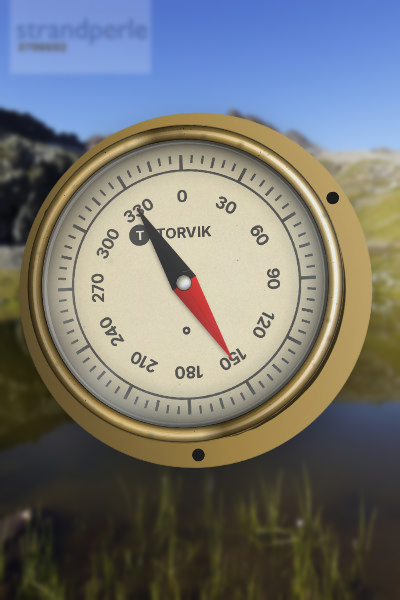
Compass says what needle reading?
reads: 150 °
